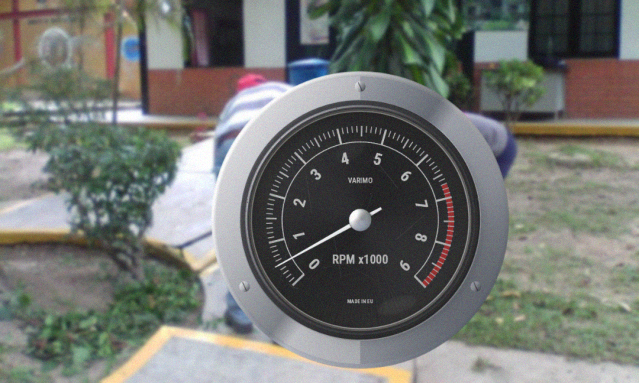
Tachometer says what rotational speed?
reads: 500 rpm
